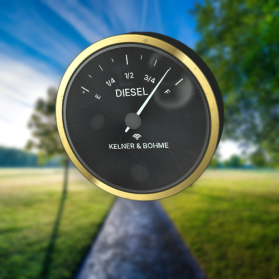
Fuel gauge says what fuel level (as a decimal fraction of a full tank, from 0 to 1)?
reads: 0.875
